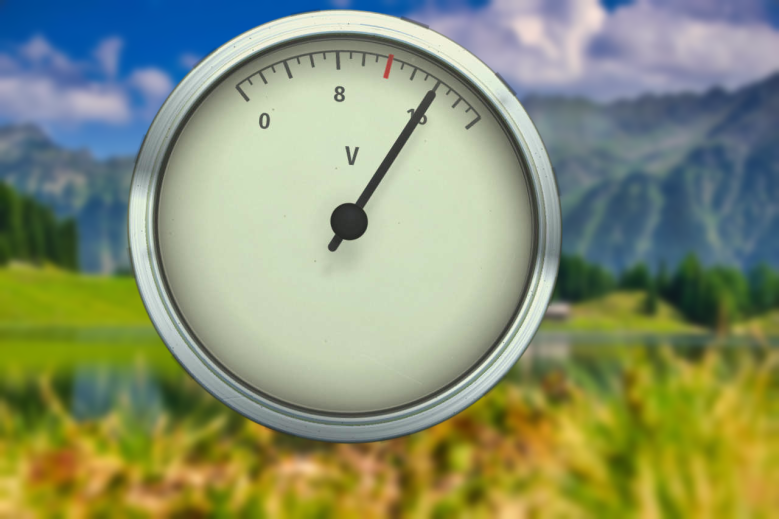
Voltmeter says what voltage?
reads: 16 V
